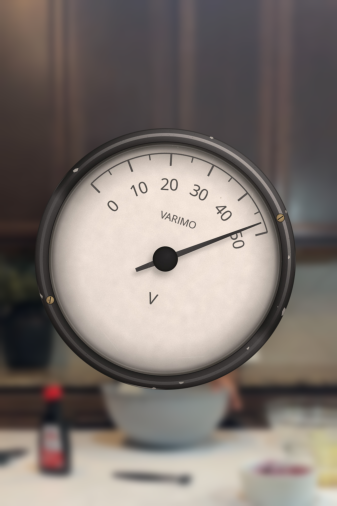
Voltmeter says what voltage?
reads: 47.5 V
